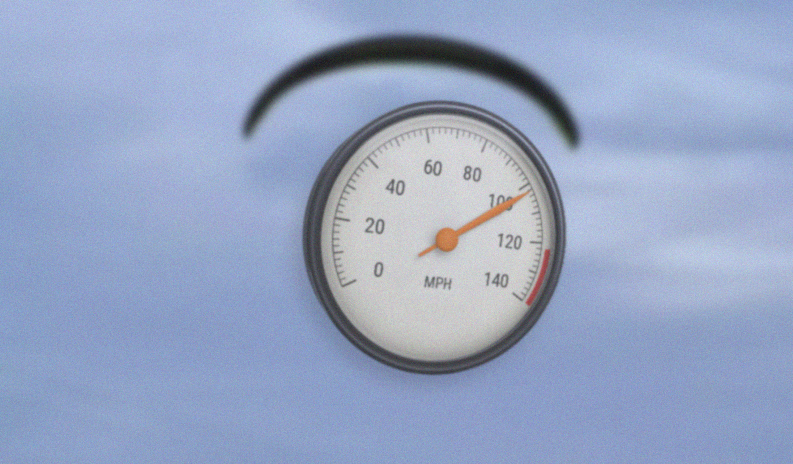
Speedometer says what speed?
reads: 102 mph
